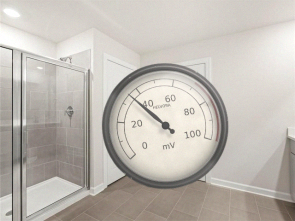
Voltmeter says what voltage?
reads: 35 mV
